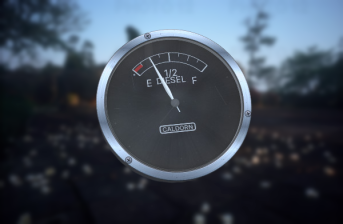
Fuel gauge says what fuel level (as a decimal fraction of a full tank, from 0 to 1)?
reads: 0.25
